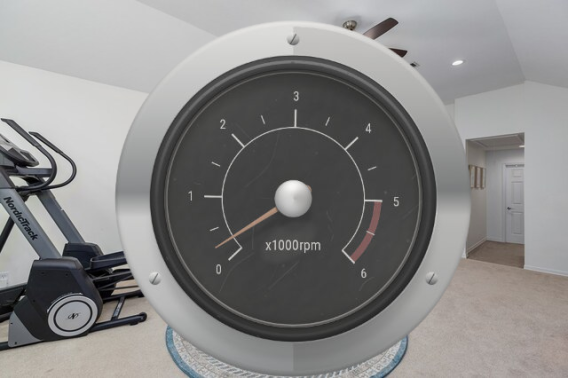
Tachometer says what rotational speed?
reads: 250 rpm
